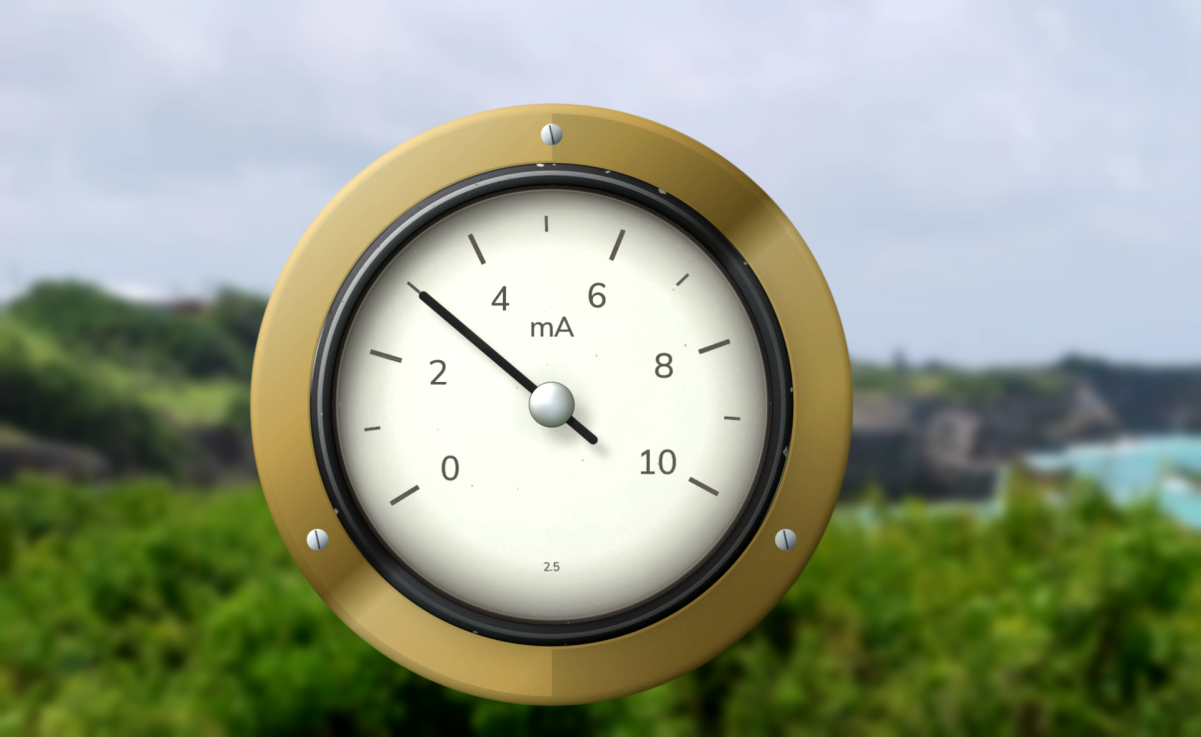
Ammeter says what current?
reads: 3 mA
